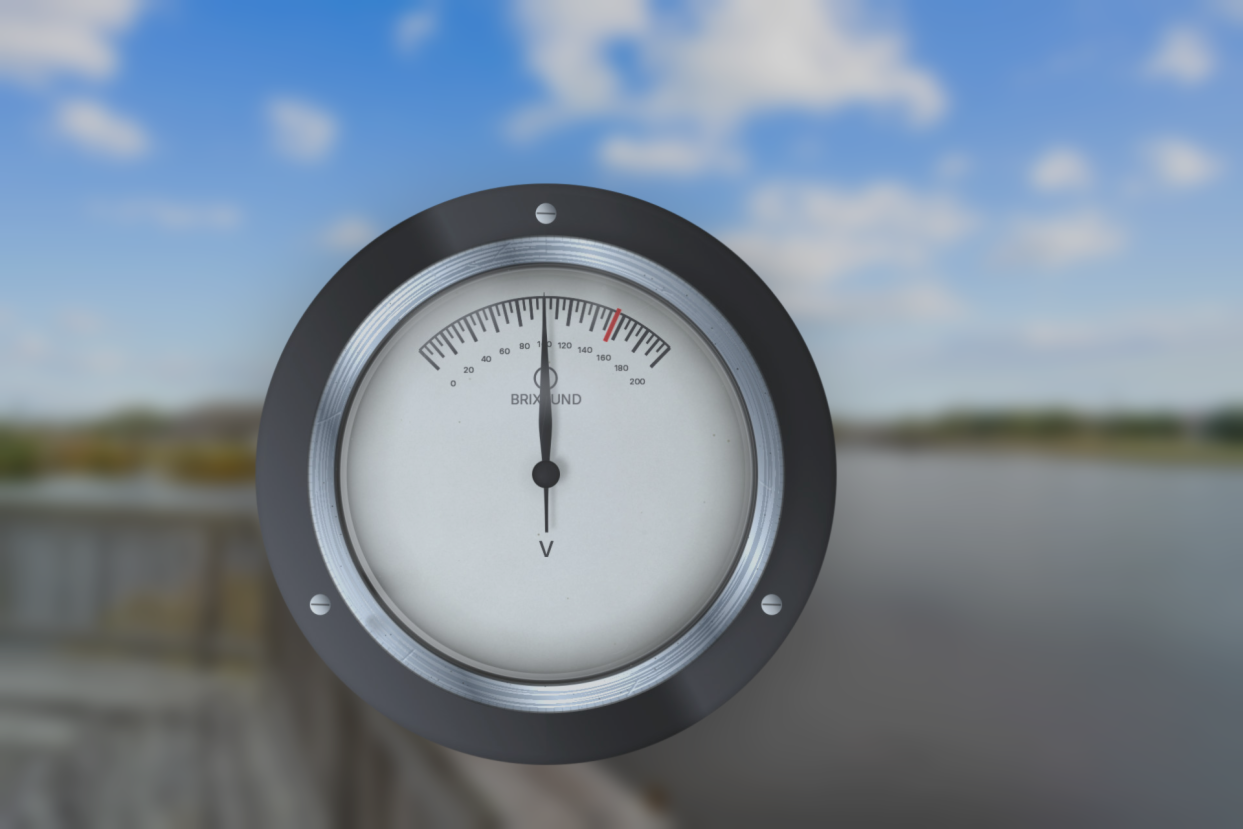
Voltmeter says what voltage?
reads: 100 V
